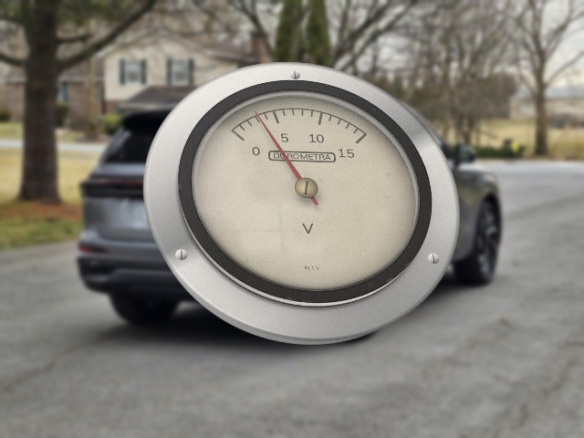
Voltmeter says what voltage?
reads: 3 V
